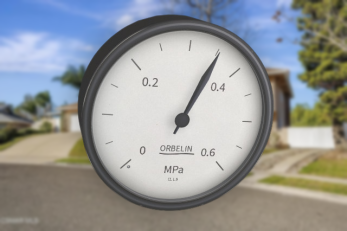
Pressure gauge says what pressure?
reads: 0.35 MPa
